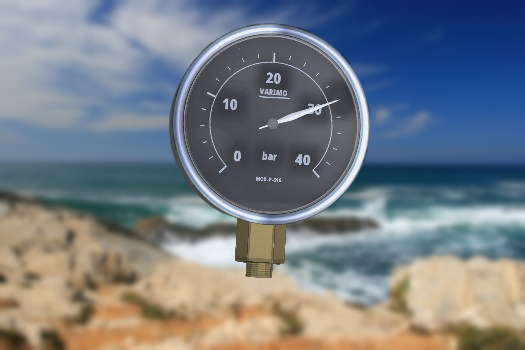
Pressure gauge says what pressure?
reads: 30 bar
